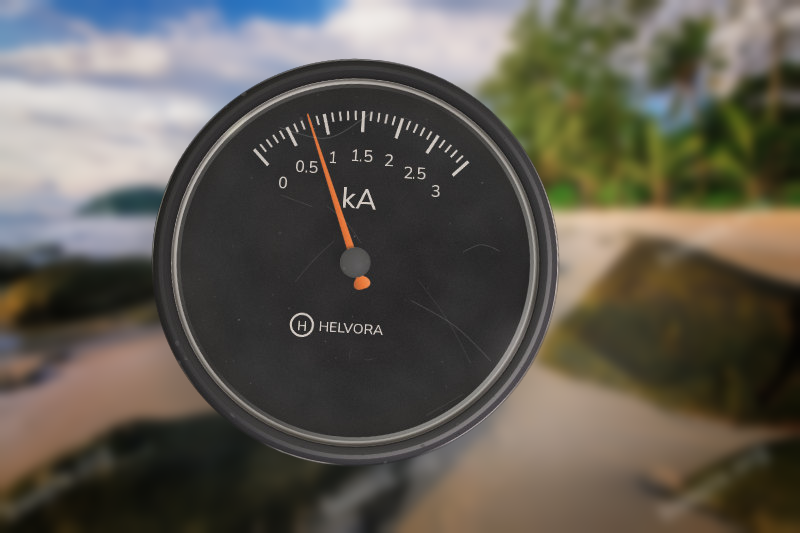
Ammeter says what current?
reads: 0.8 kA
